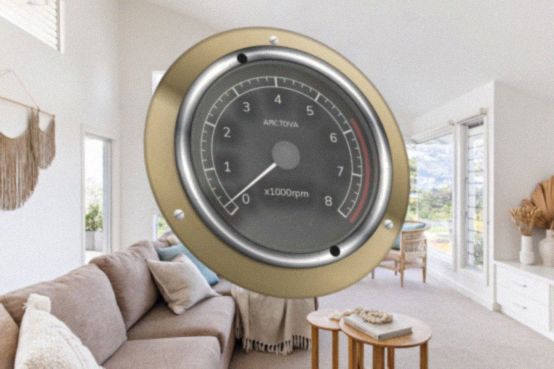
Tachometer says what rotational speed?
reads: 200 rpm
